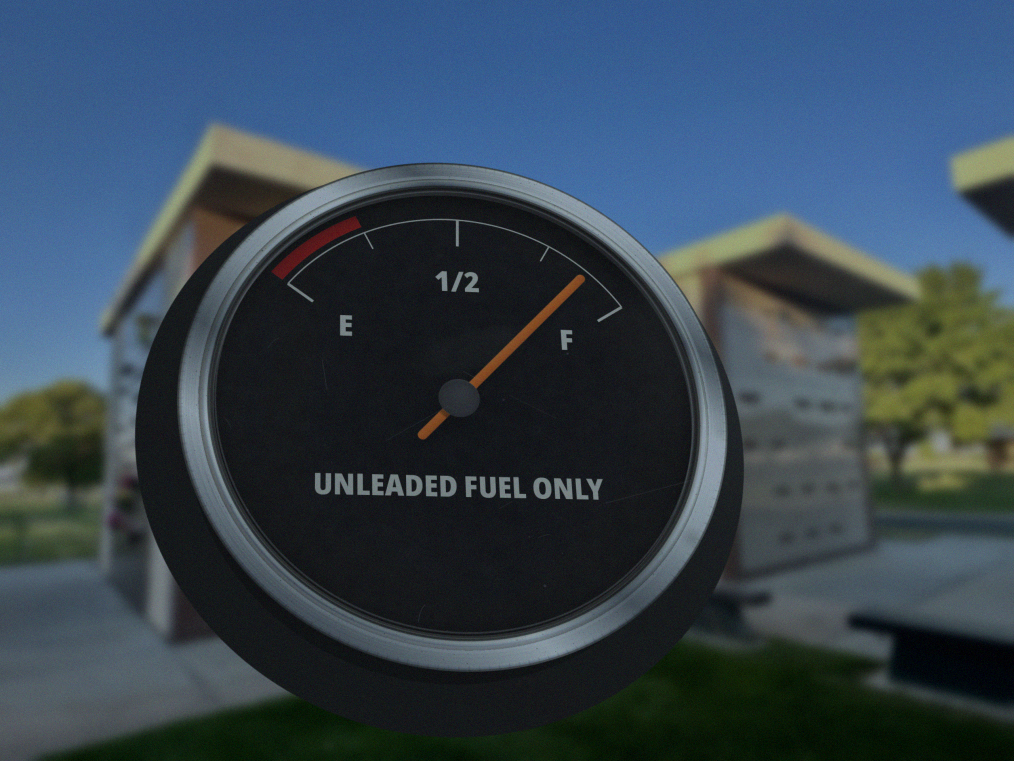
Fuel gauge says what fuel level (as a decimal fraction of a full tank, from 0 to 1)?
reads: 0.875
